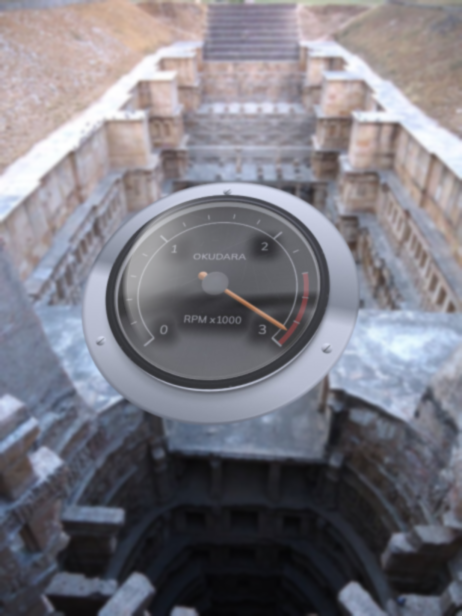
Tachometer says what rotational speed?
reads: 2900 rpm
